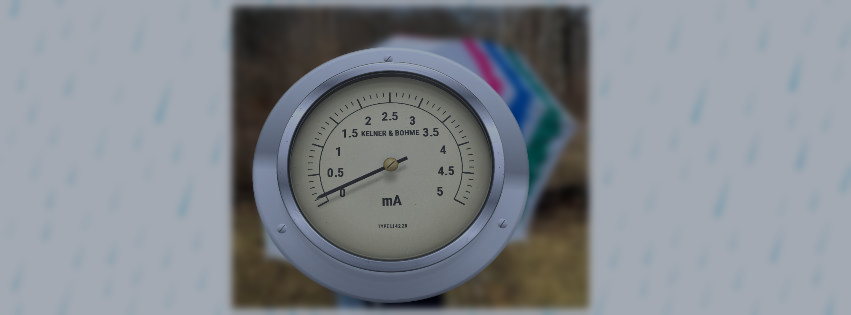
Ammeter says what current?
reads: 0.1 mA
